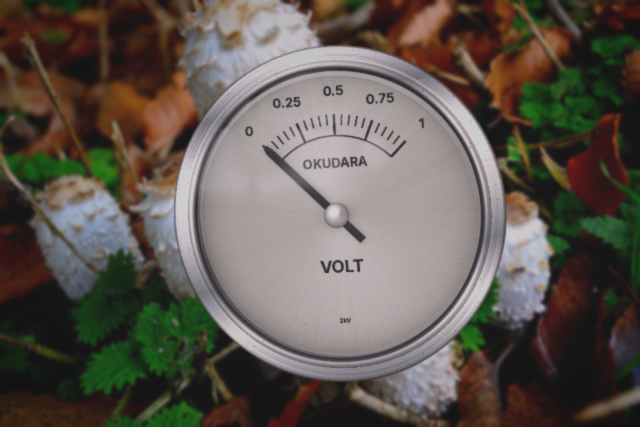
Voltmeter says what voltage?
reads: 0 V
